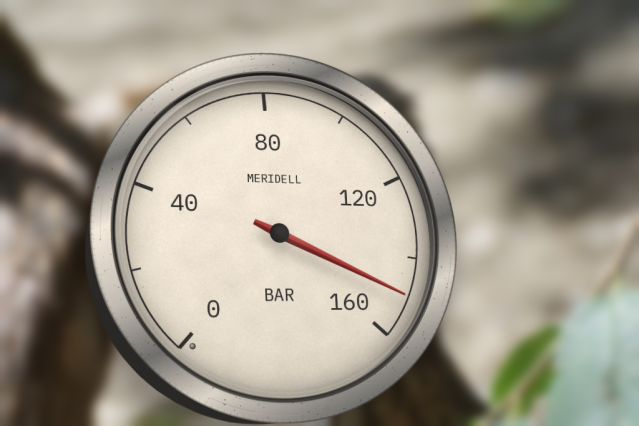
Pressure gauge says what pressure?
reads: 150 bar
